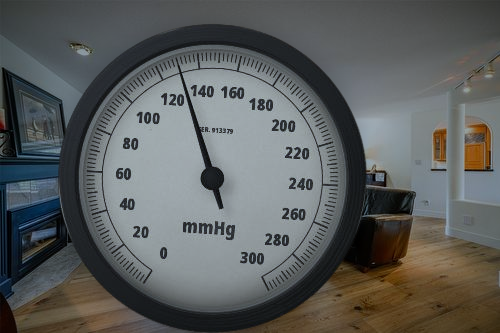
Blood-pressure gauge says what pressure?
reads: 130 mmHg
